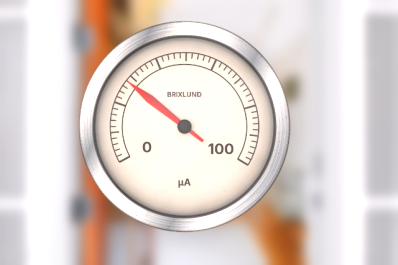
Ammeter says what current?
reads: 28 µA
